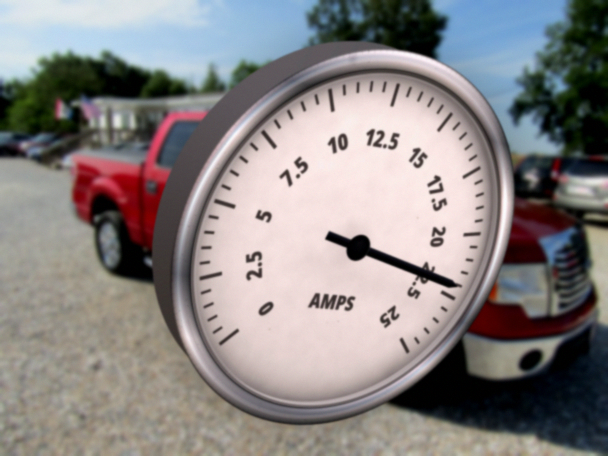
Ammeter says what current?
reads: 22 A
